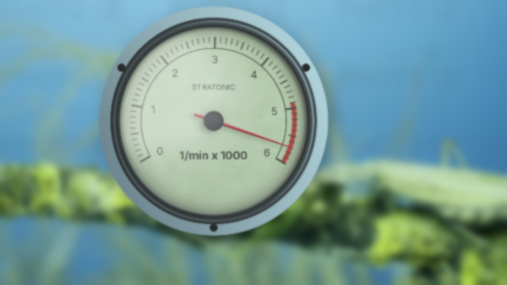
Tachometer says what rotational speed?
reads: 5700 rpm
